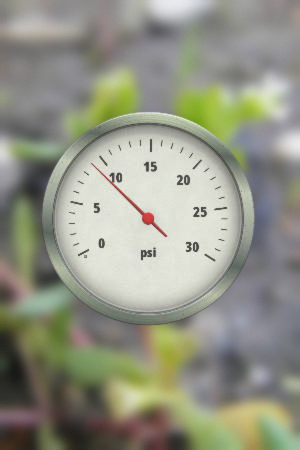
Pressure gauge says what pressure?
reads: 9 psi
